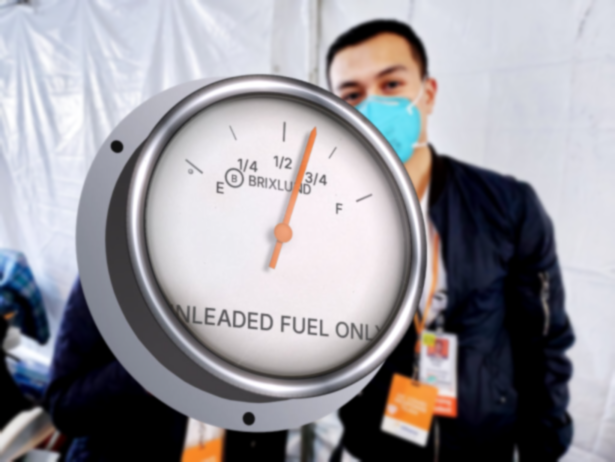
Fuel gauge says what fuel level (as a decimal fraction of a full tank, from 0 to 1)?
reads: 0.625
